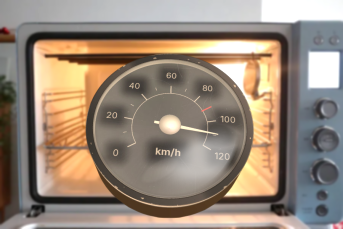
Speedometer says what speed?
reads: 110 km/h
